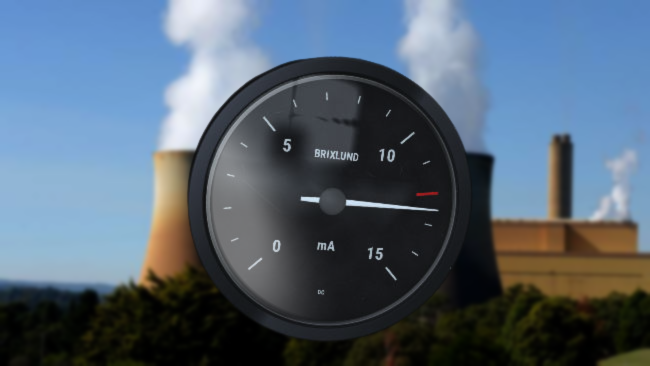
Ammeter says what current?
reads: 12.5 mA
